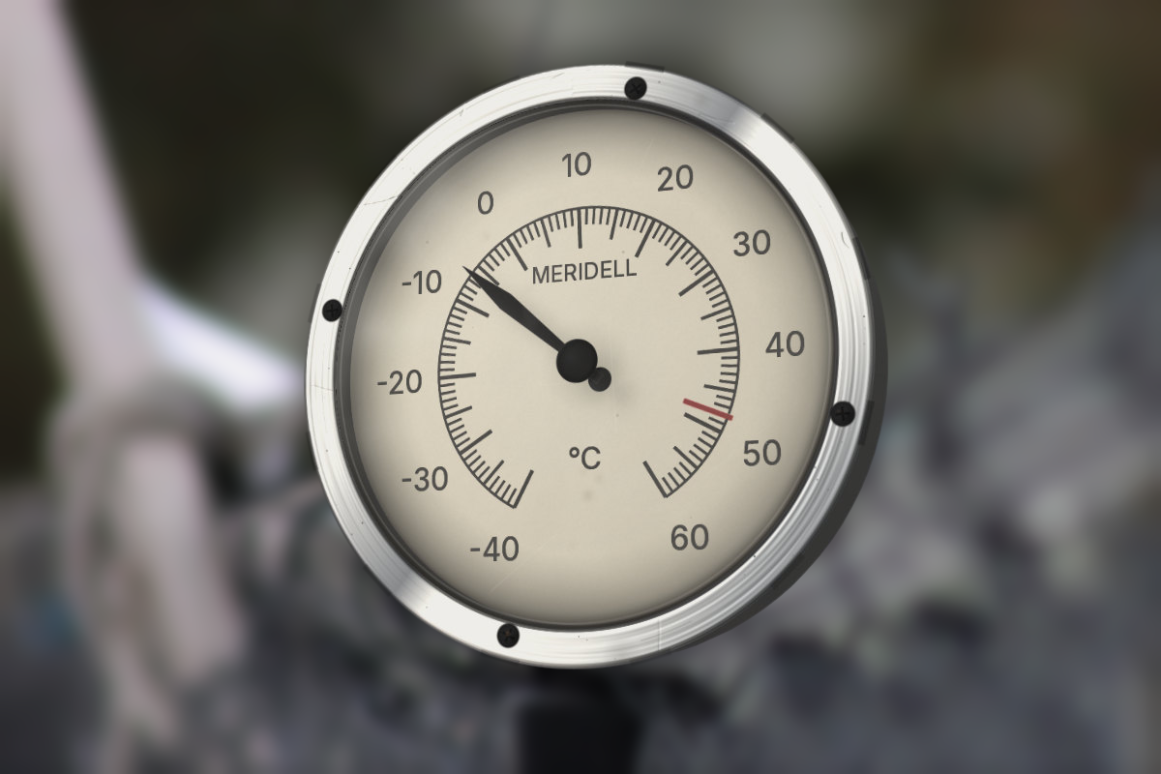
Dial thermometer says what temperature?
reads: -6 °C
